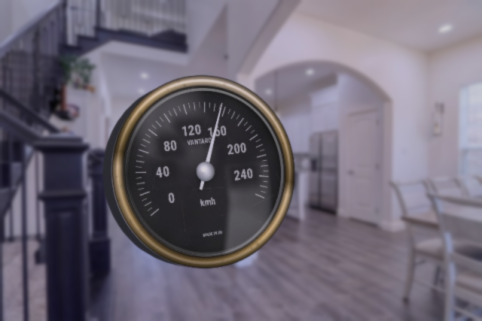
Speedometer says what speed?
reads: 155 km/h
